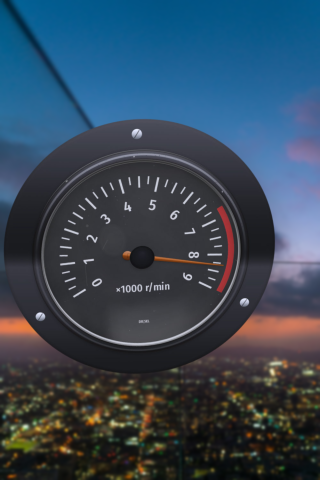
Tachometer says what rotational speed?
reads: 8250 rpm
